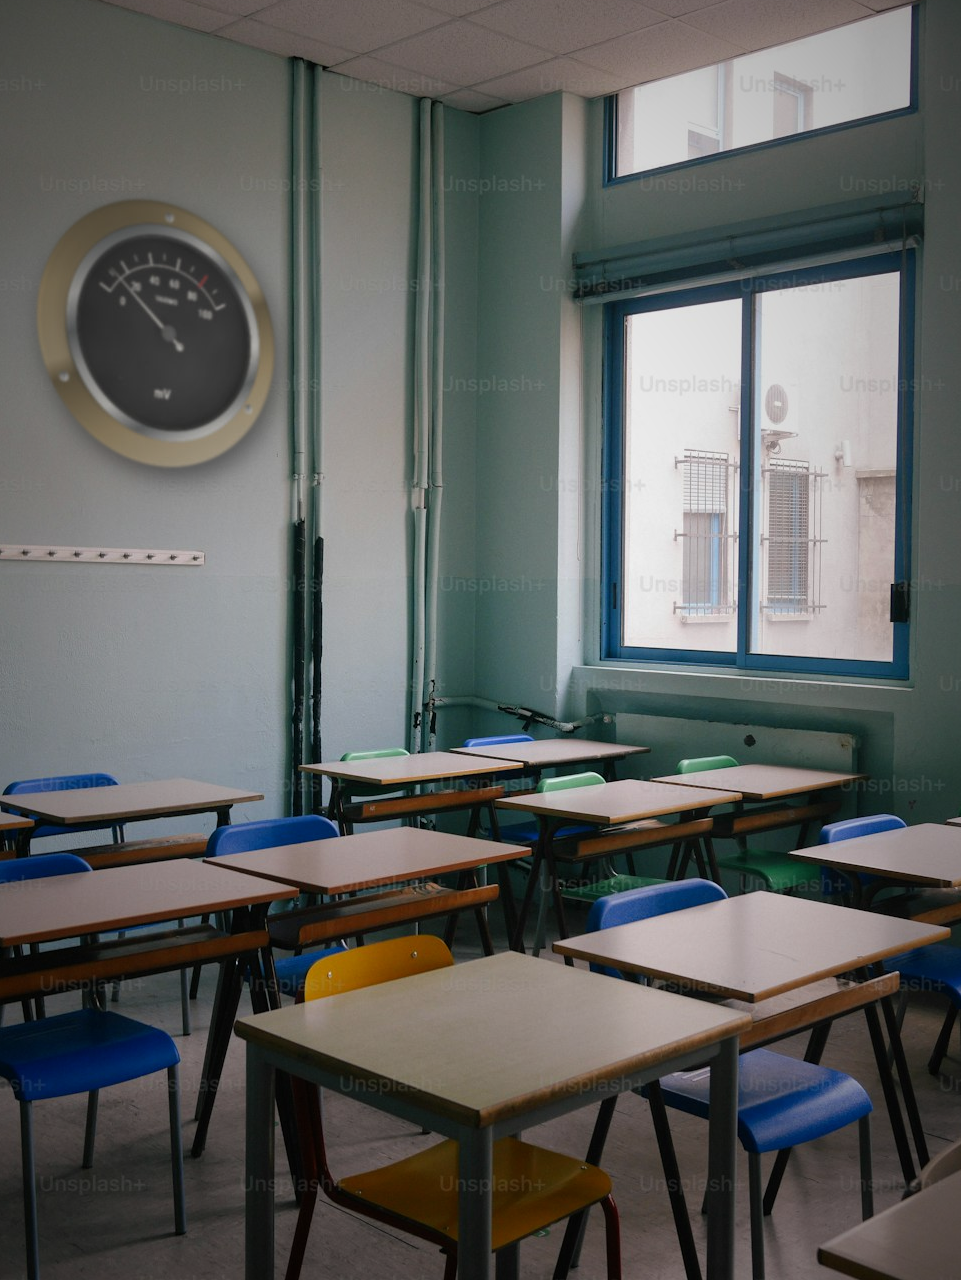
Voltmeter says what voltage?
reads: 10 mV
